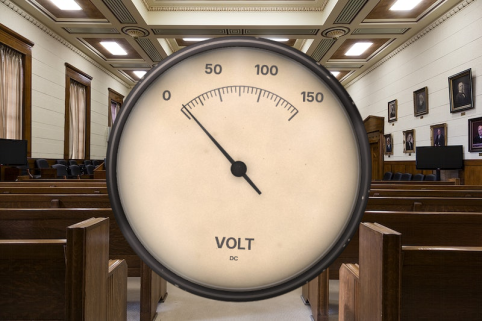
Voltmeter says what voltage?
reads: 5 V
